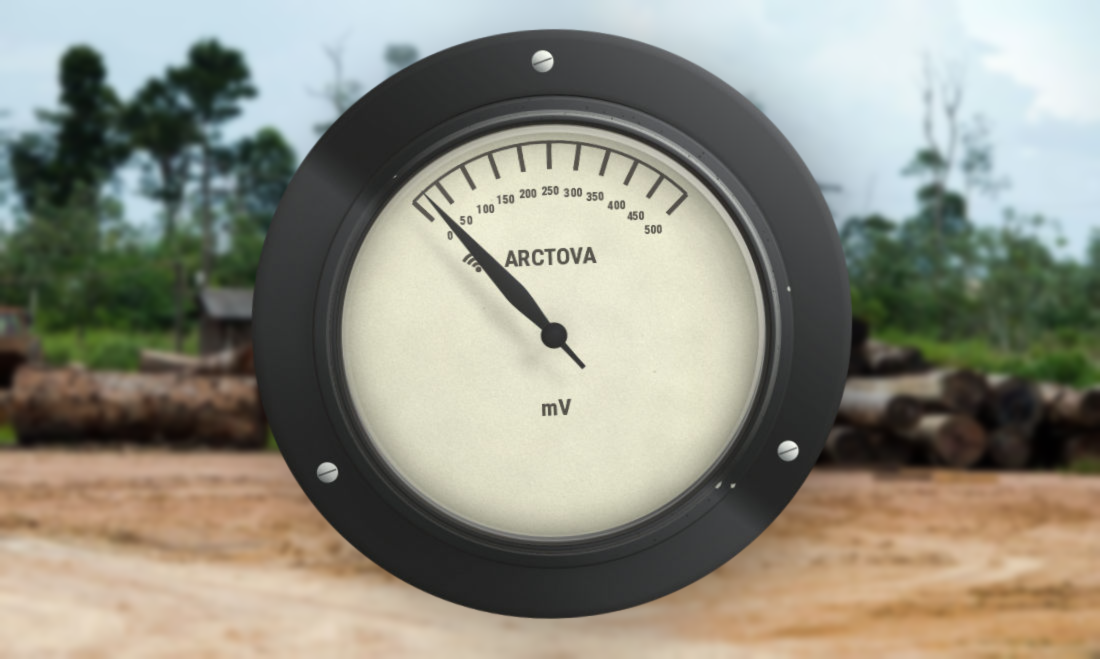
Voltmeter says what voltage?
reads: 25 mV
